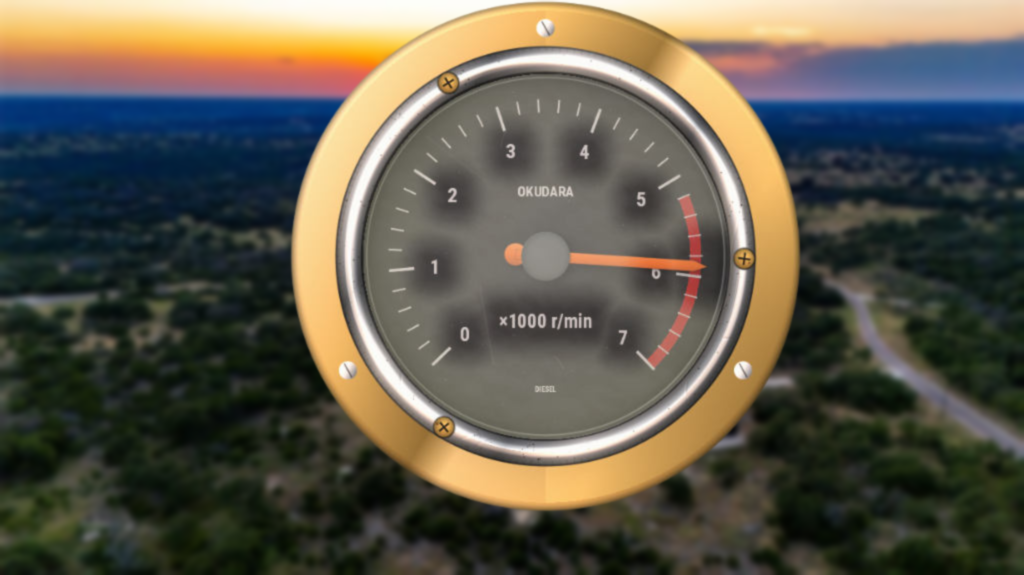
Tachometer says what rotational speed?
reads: 5900 rpm
